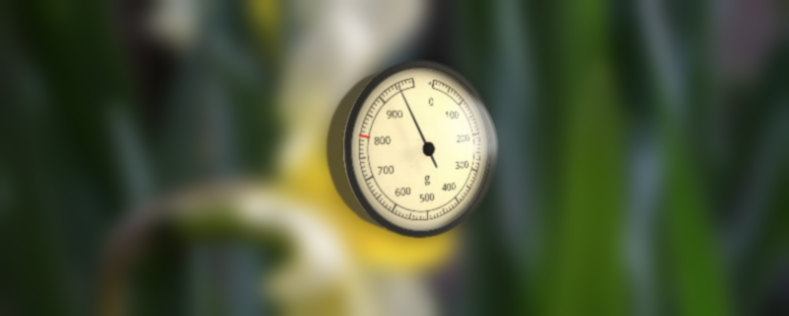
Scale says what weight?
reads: 950 g
